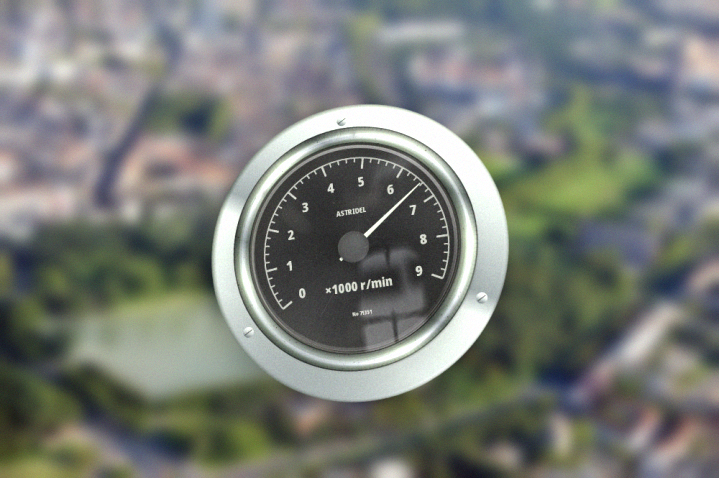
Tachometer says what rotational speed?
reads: 6600 rpm
